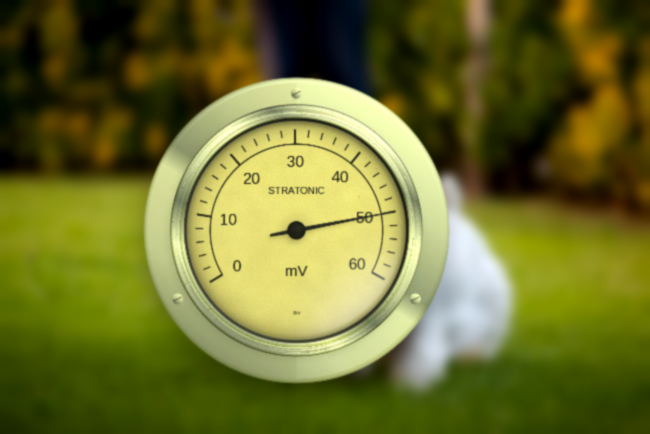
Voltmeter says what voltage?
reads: 50 mV
